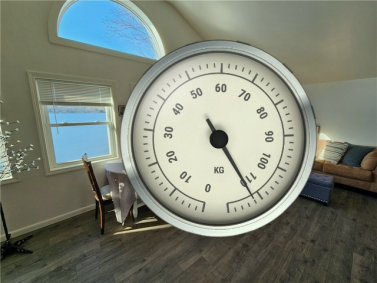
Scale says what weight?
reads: 112 kg
